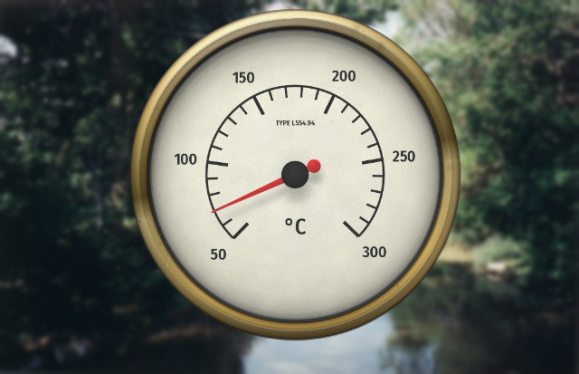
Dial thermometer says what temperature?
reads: 70 °C
